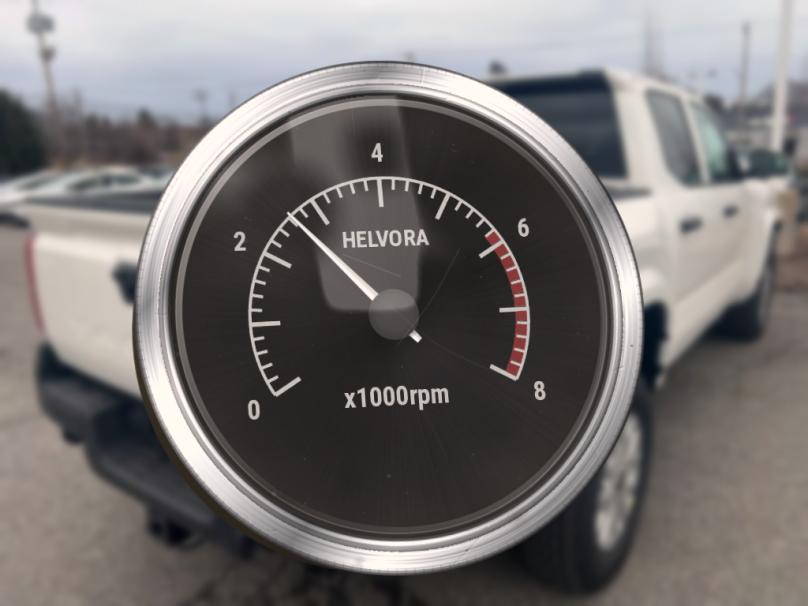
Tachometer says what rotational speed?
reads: 2600 rpm
